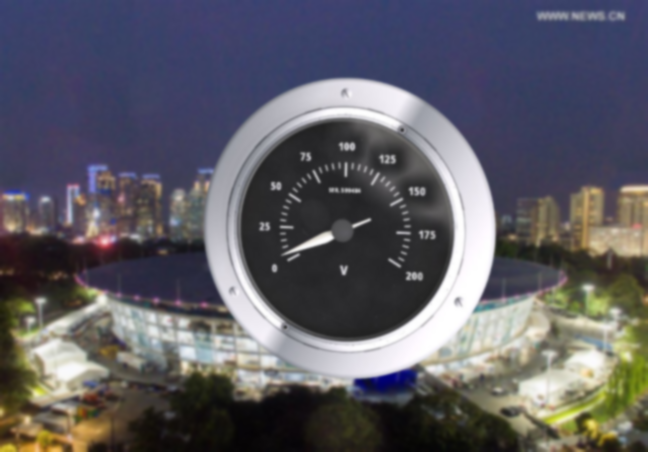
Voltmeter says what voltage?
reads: 5 V
